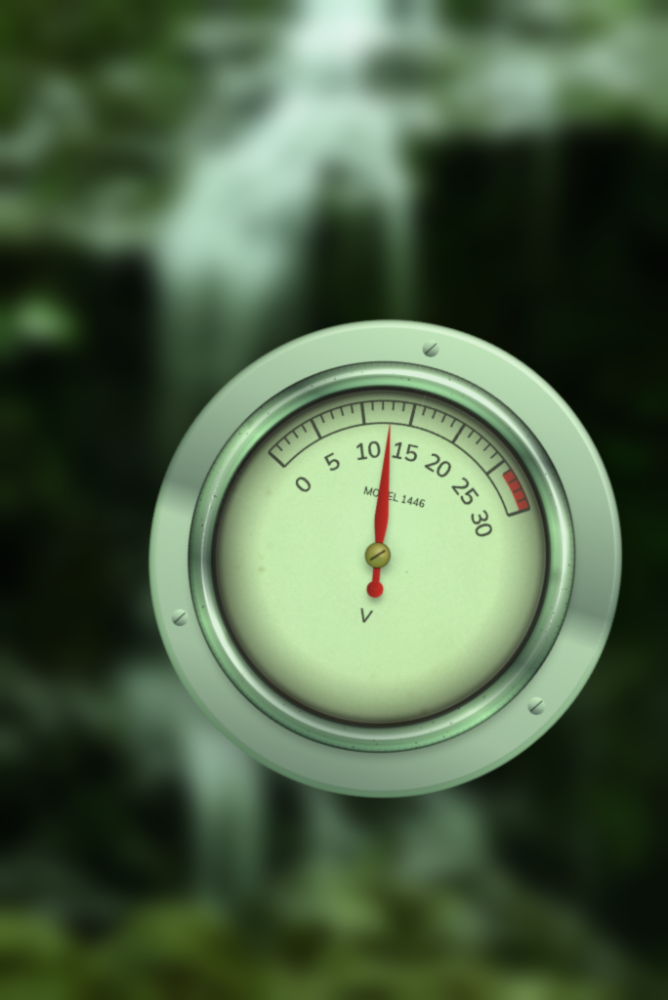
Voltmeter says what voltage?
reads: 13 V
